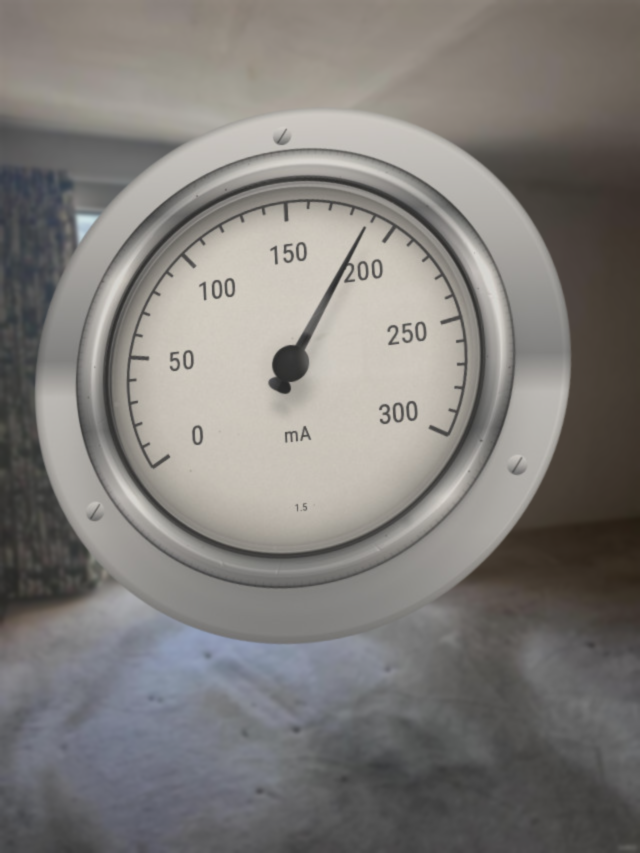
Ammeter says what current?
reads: 190 mA
